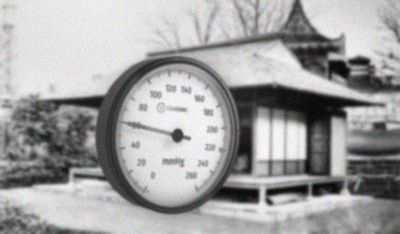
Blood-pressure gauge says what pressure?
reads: 60 mmHg
